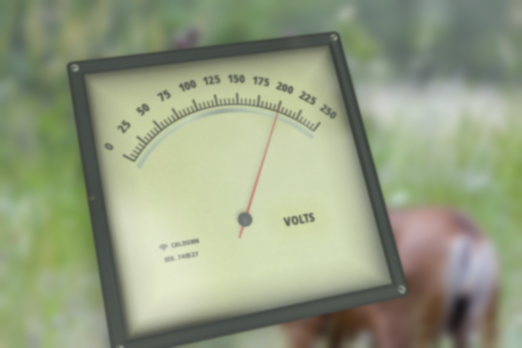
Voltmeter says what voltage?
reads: 200 V
